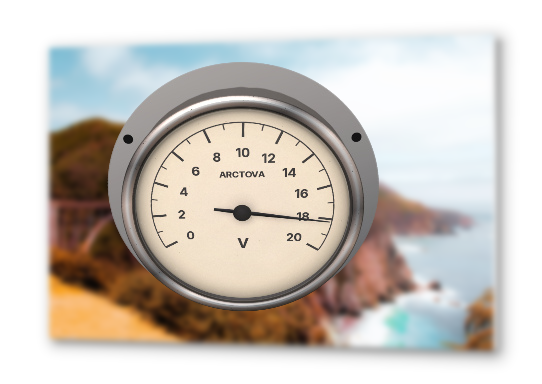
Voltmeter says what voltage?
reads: 18 V
